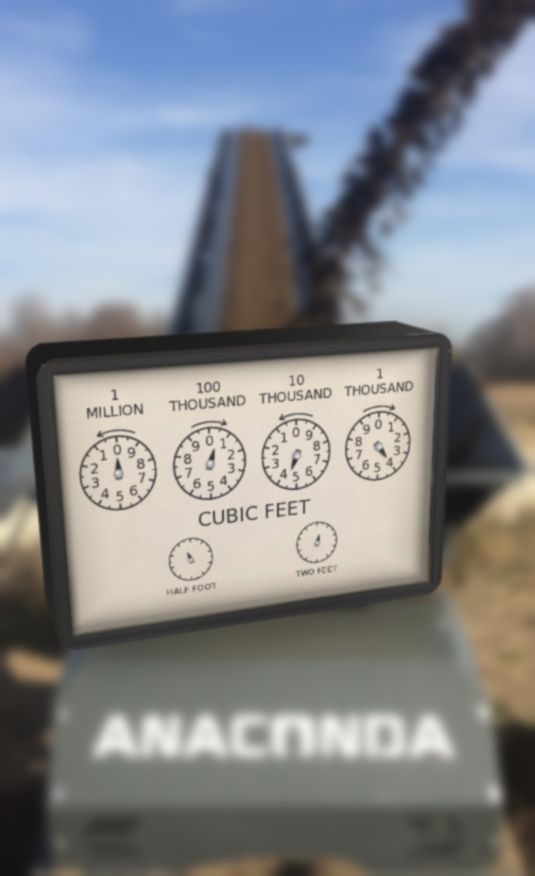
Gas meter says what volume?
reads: 4400 ft³
